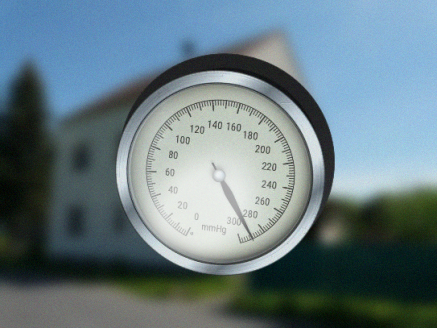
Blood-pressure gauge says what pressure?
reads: 290 mmHg
